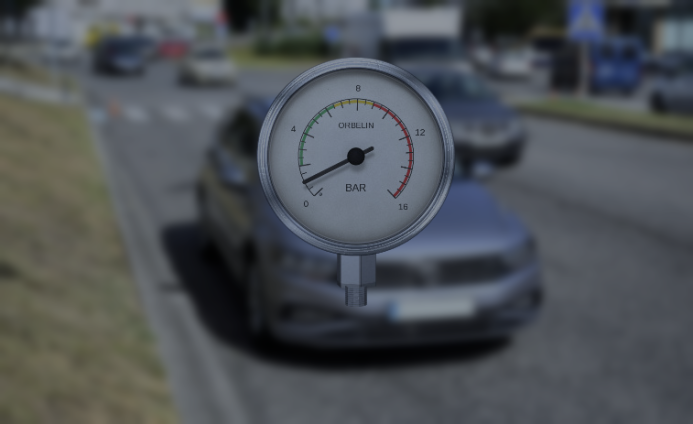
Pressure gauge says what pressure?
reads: 1 bar
